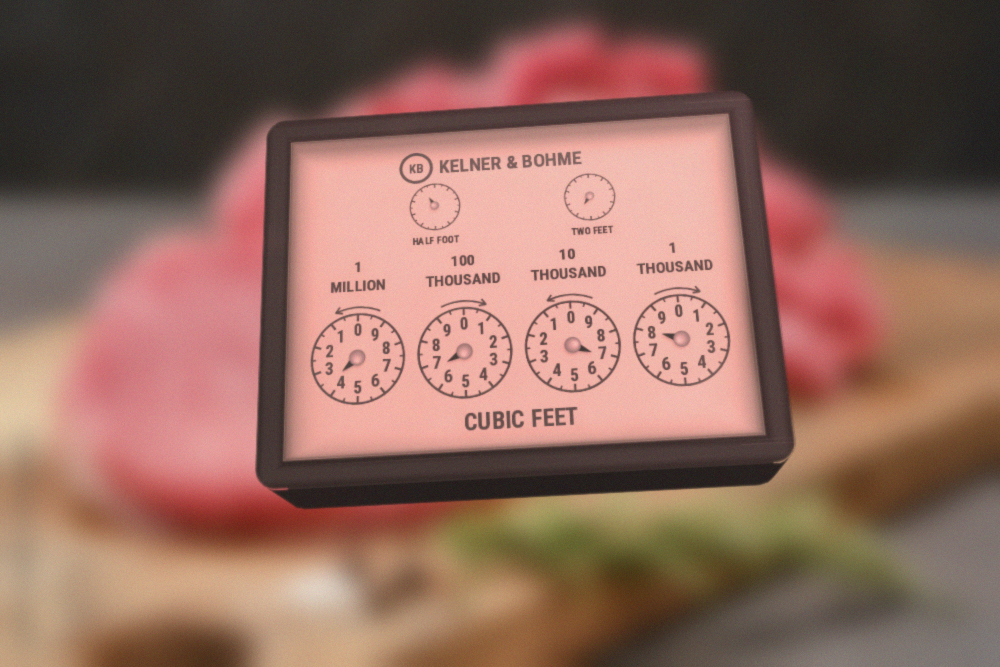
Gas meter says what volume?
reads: 366800 ft³
